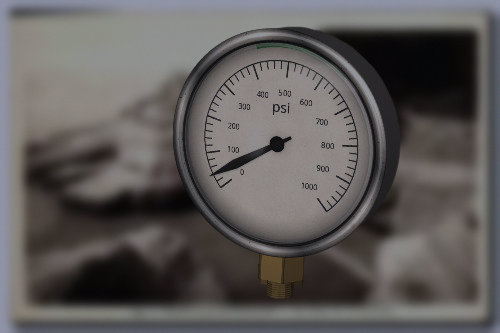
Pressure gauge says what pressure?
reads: 40 psi
